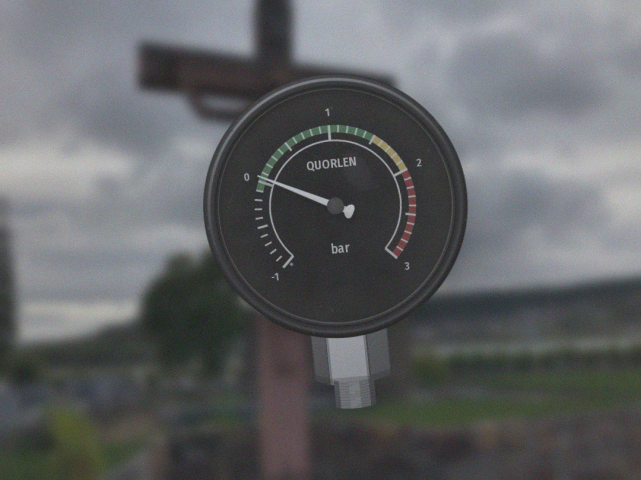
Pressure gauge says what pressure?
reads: 0.05 bar
